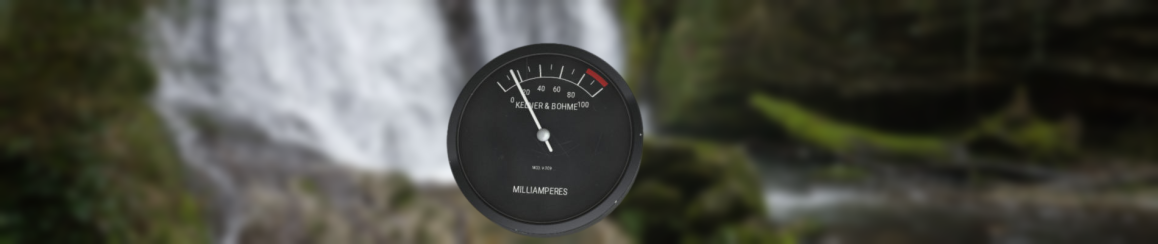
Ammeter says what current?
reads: 15 mA
